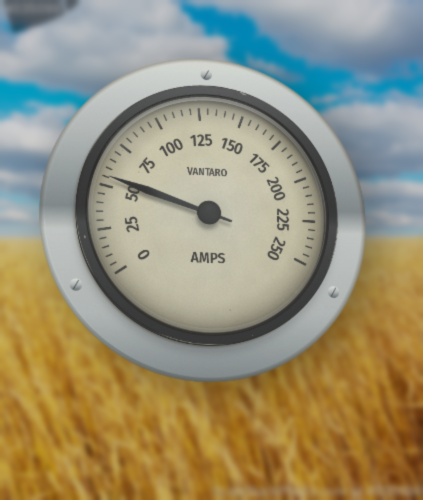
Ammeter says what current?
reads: 55 A
